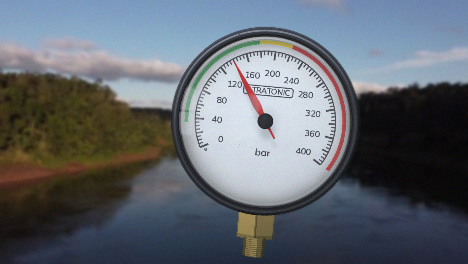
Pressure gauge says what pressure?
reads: 140 bar
